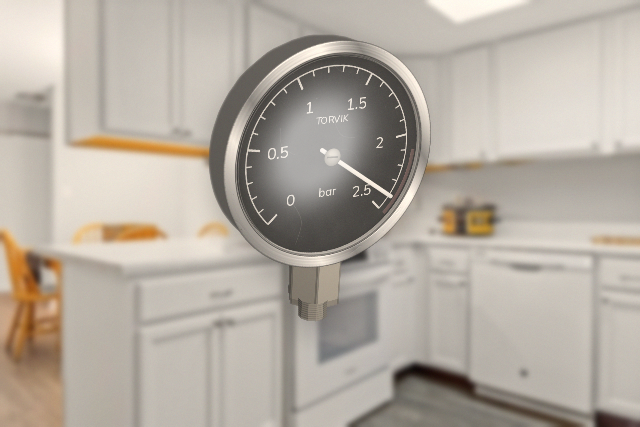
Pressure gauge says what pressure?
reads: 2.4 bar
